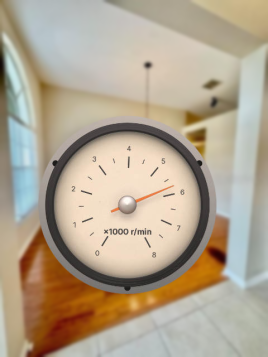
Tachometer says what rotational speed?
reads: 5750 rpm
